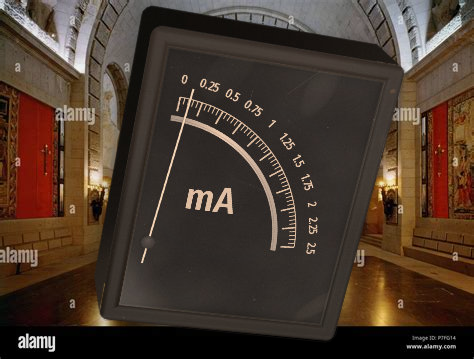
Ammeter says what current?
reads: 0.1 mA
